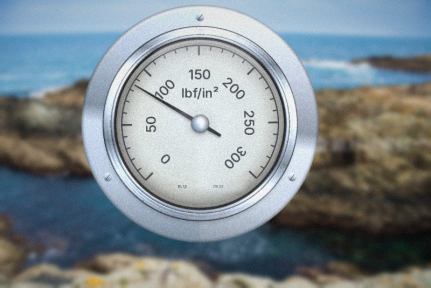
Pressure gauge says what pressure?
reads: 85 psi
